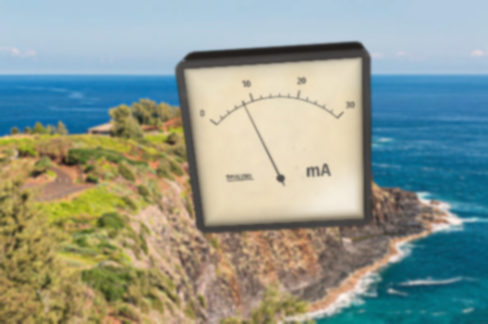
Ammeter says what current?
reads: 8 mA
